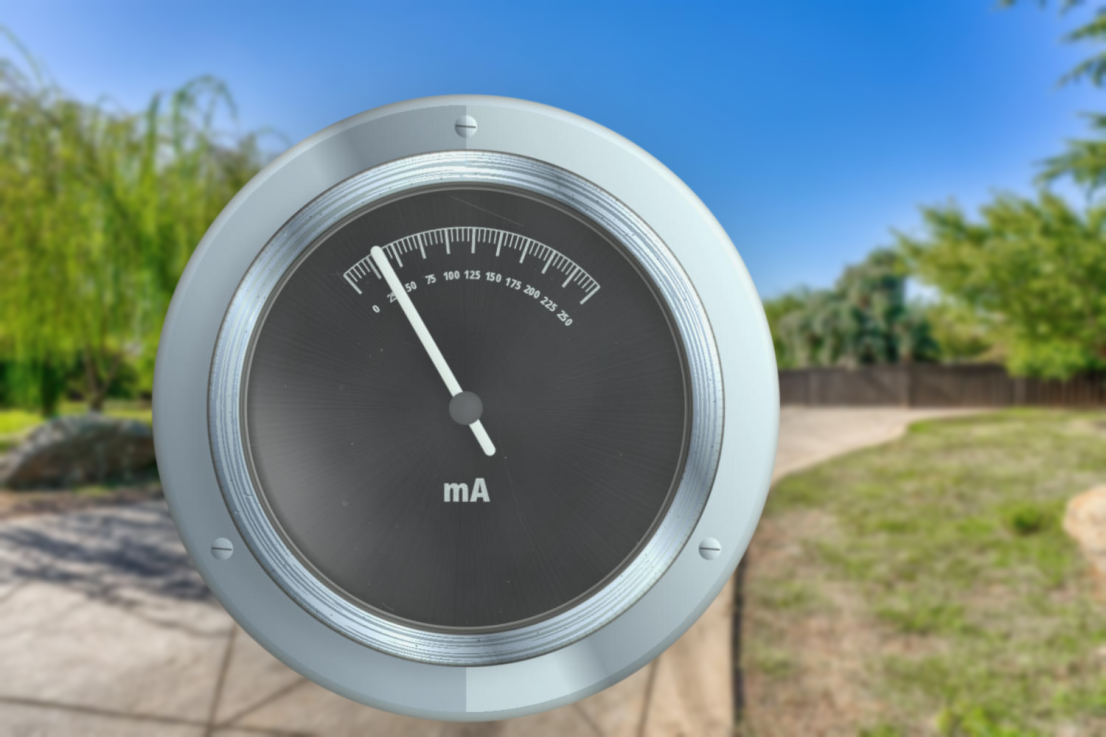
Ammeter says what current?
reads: 35 mA
